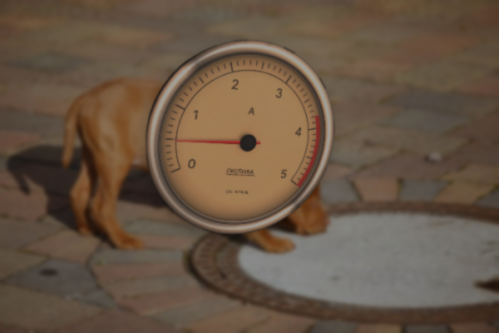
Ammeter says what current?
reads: 0.5 A
